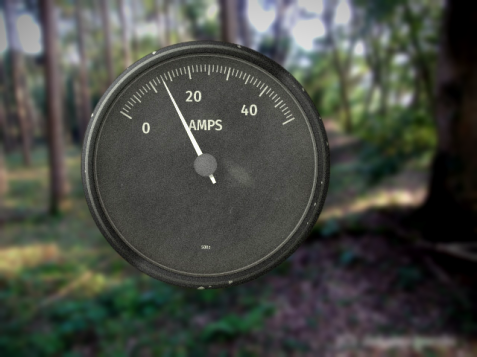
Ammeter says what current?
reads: 13 A
